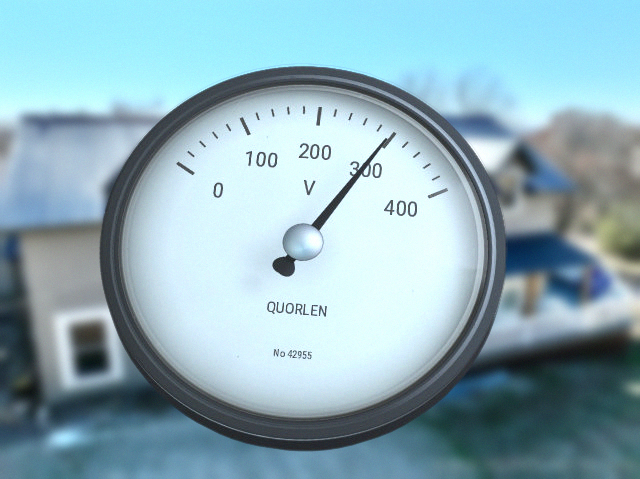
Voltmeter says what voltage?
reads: 300 V
